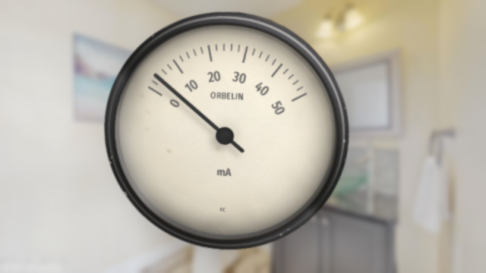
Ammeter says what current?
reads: 4 mA
